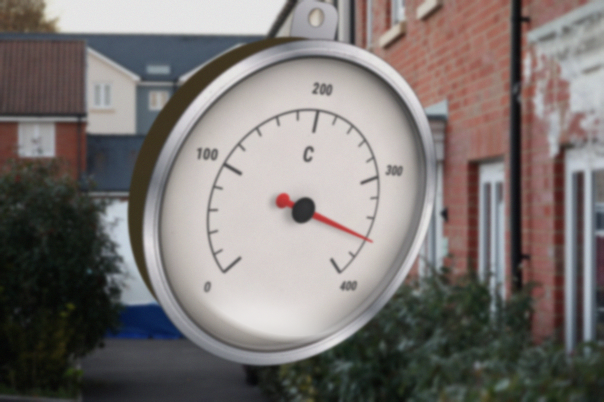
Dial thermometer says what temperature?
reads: 360 °C
